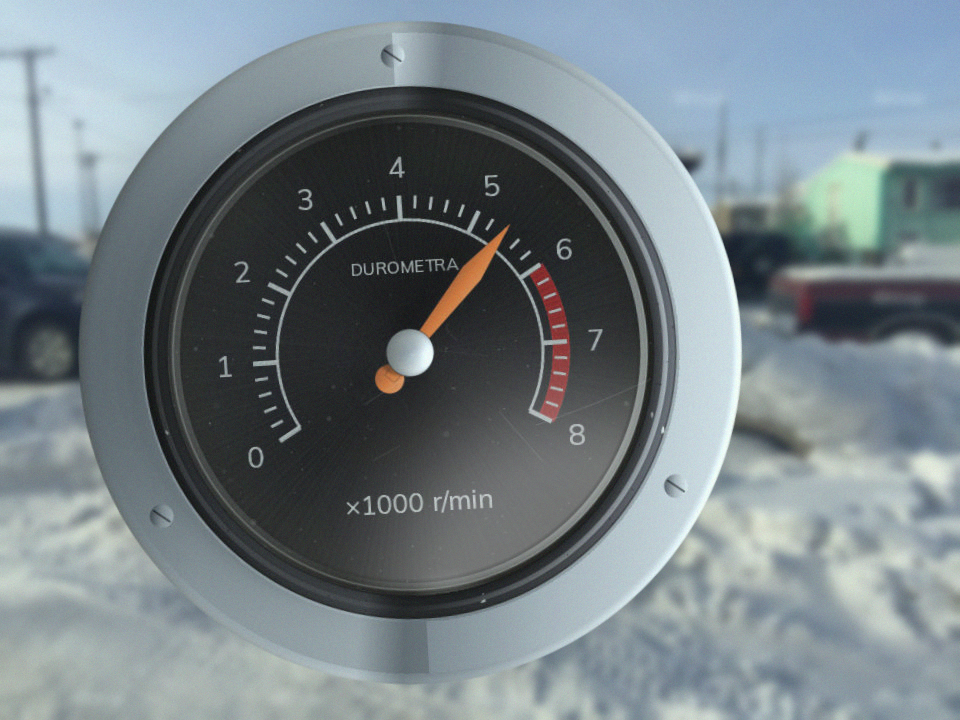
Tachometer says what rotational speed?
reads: 5400 rpm
